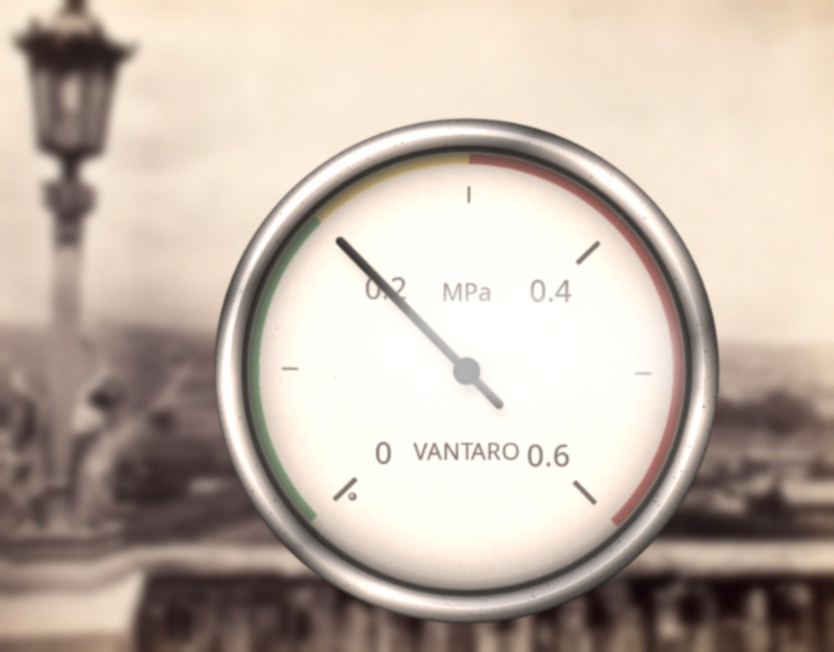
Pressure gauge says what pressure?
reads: 0.2 MPa
